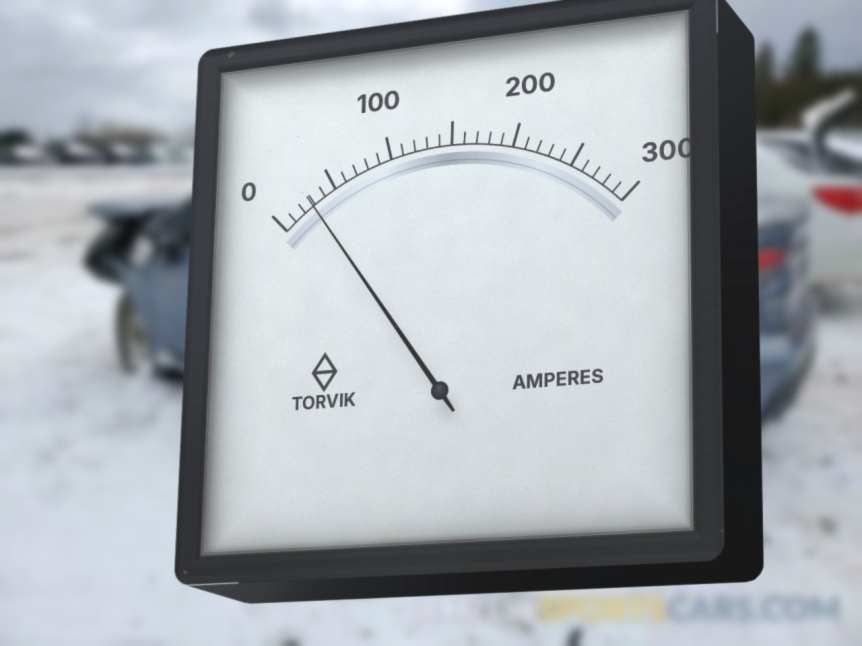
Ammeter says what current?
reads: 30 A
